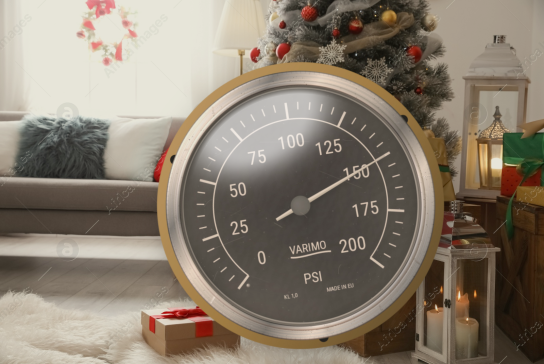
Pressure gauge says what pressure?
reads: 150 psi
